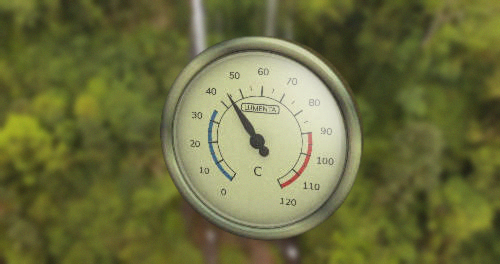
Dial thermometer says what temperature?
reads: 45 °C
